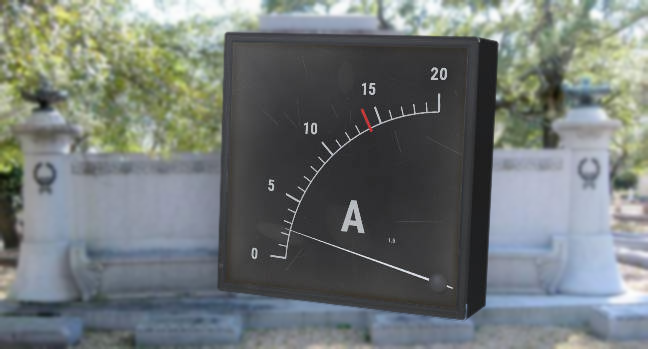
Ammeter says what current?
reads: 2.5 A
